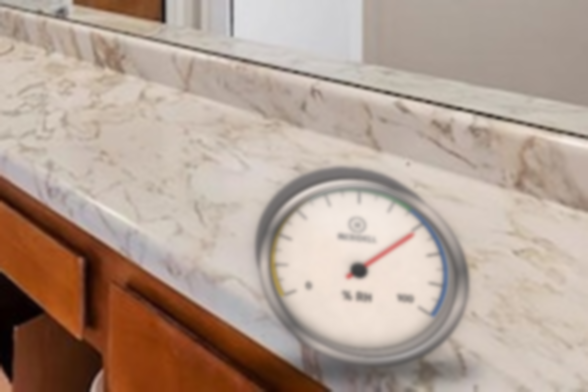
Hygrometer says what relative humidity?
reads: 70 %
